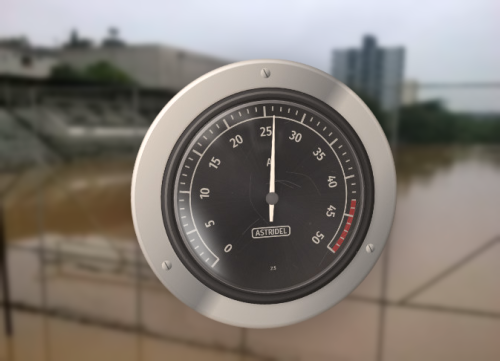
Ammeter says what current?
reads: 26 A
